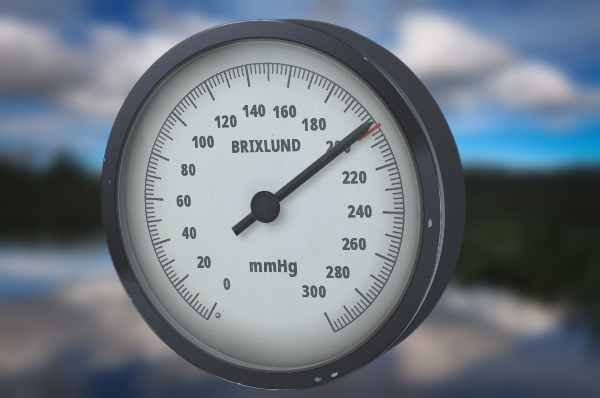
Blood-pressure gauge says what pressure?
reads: 202 mmHg
